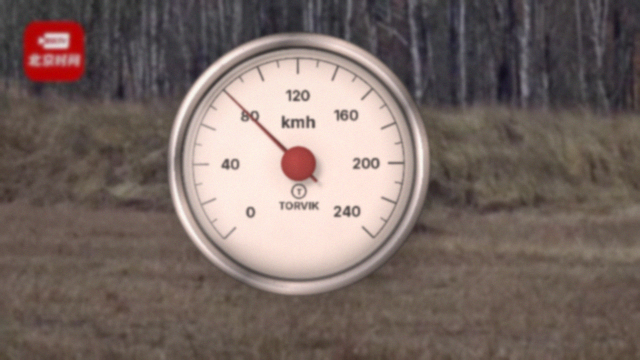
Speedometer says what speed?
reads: 80 km/h
